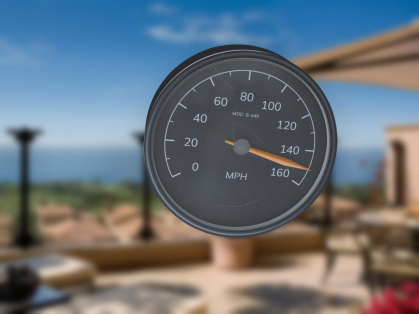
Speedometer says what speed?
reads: 150 mph
